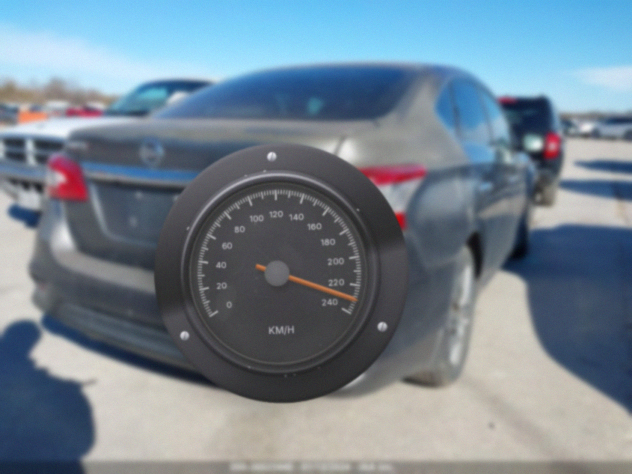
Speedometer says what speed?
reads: 230 km/h
